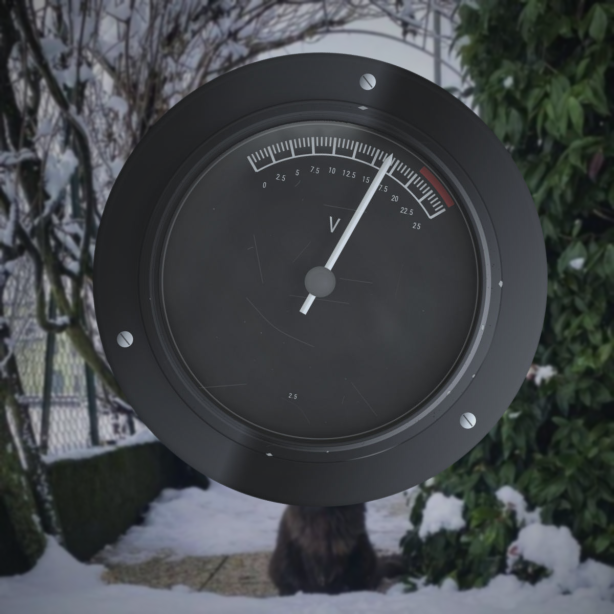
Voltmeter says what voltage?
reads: 16.5 V
